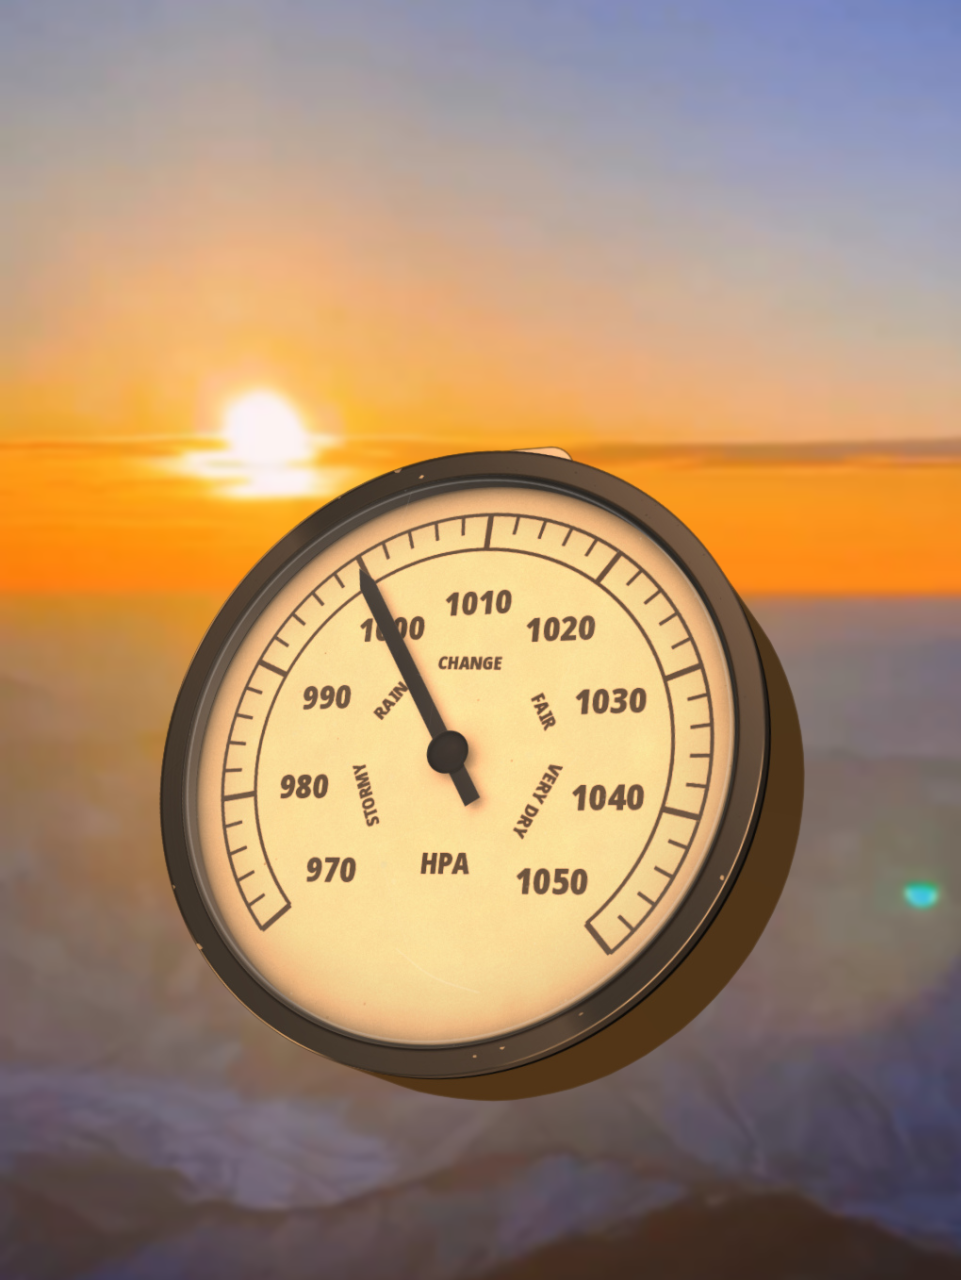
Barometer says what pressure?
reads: 1000 hPa
